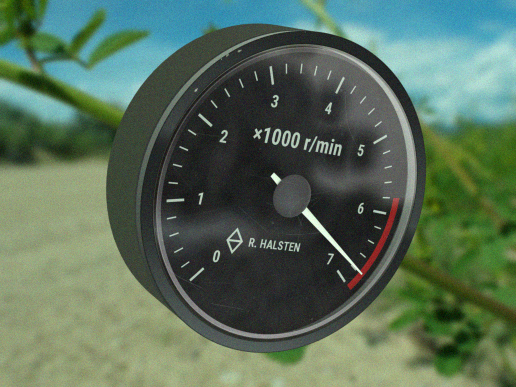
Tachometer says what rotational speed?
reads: 6800 rpm
